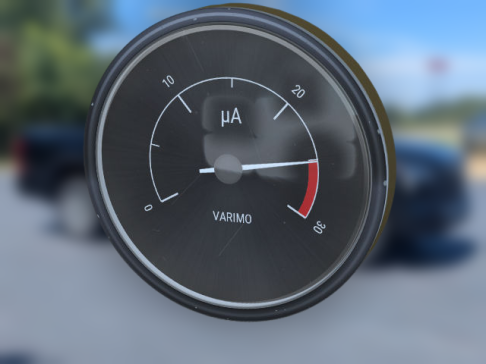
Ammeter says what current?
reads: 25 µA
